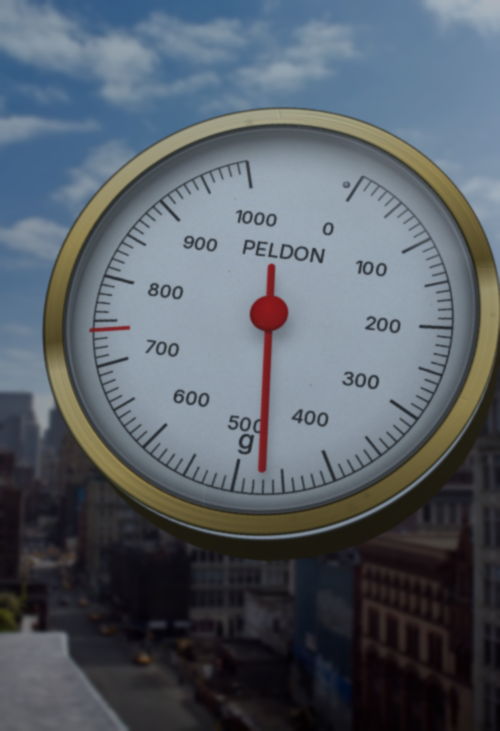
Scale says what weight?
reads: 470 g
